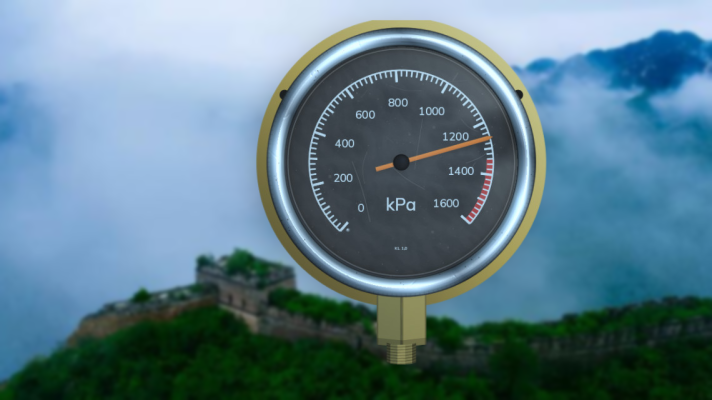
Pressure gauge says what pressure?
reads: 1260 kPa
